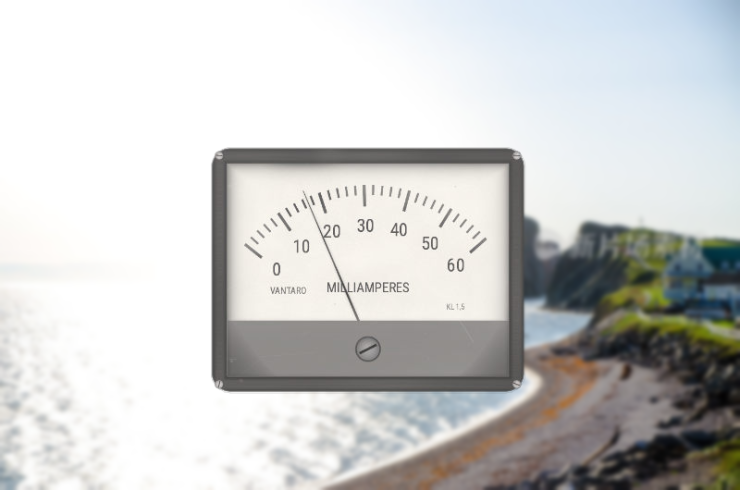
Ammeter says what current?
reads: 17 mA
